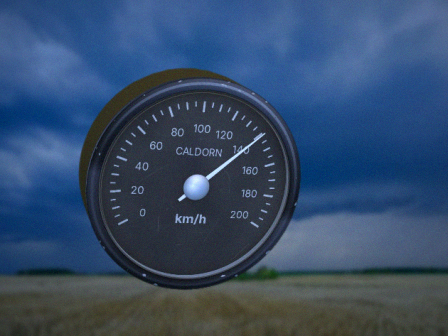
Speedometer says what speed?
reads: 140 km/h
